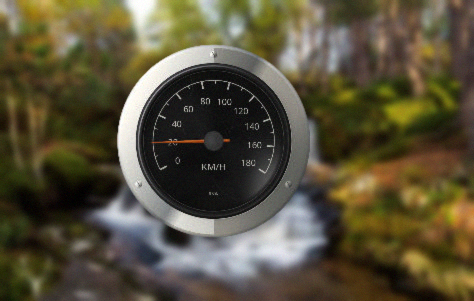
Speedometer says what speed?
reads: 20 km/h
